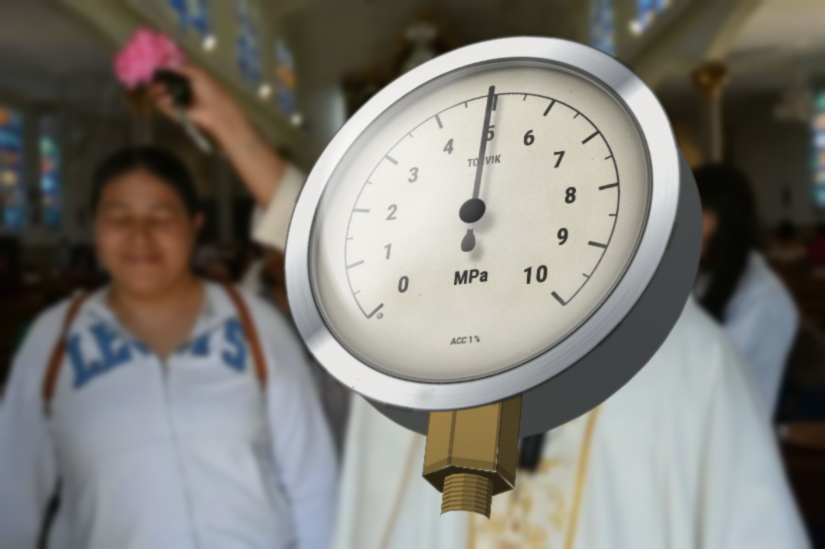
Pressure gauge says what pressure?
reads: 5 MPa
